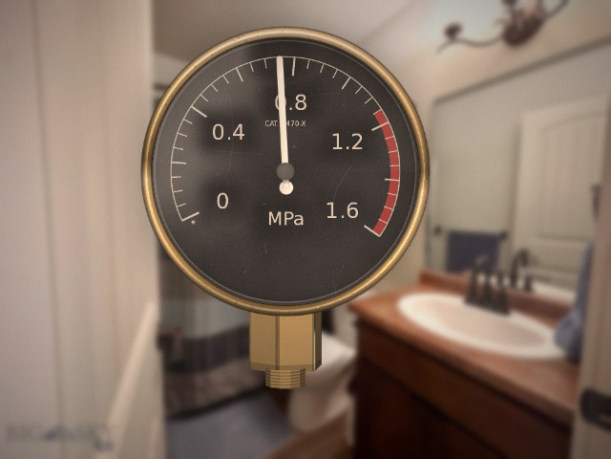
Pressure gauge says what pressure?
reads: 0.75 MPa
